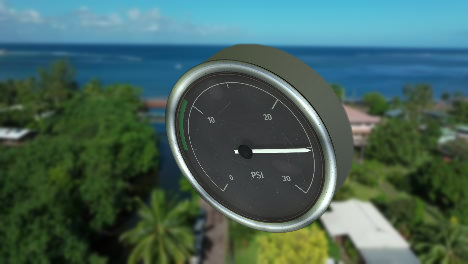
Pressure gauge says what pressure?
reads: 25 psi
